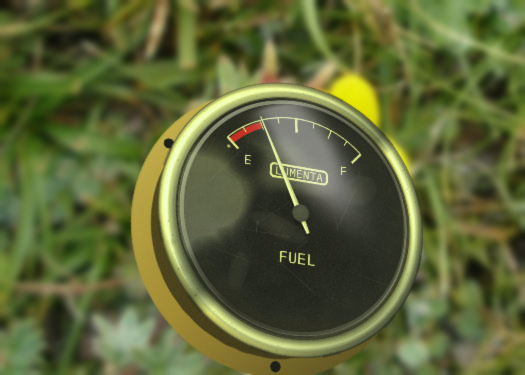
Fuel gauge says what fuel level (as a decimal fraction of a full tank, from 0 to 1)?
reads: 0.25
